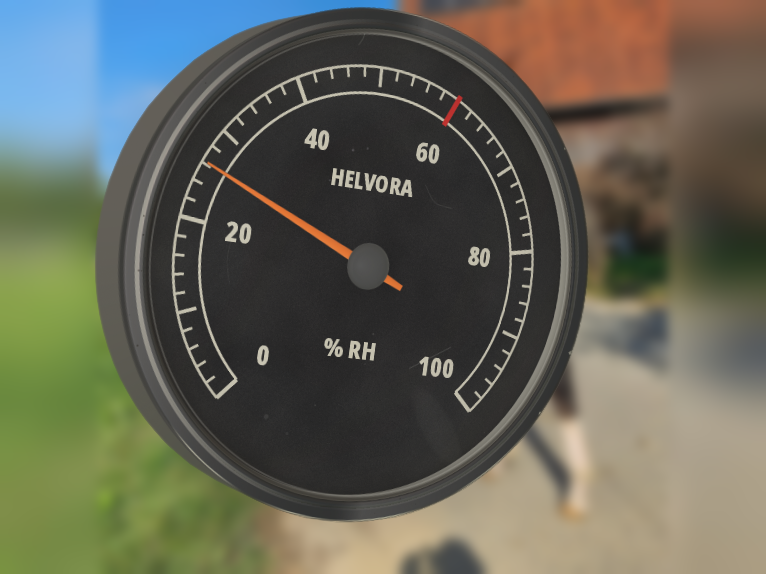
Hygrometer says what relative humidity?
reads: 26 %
